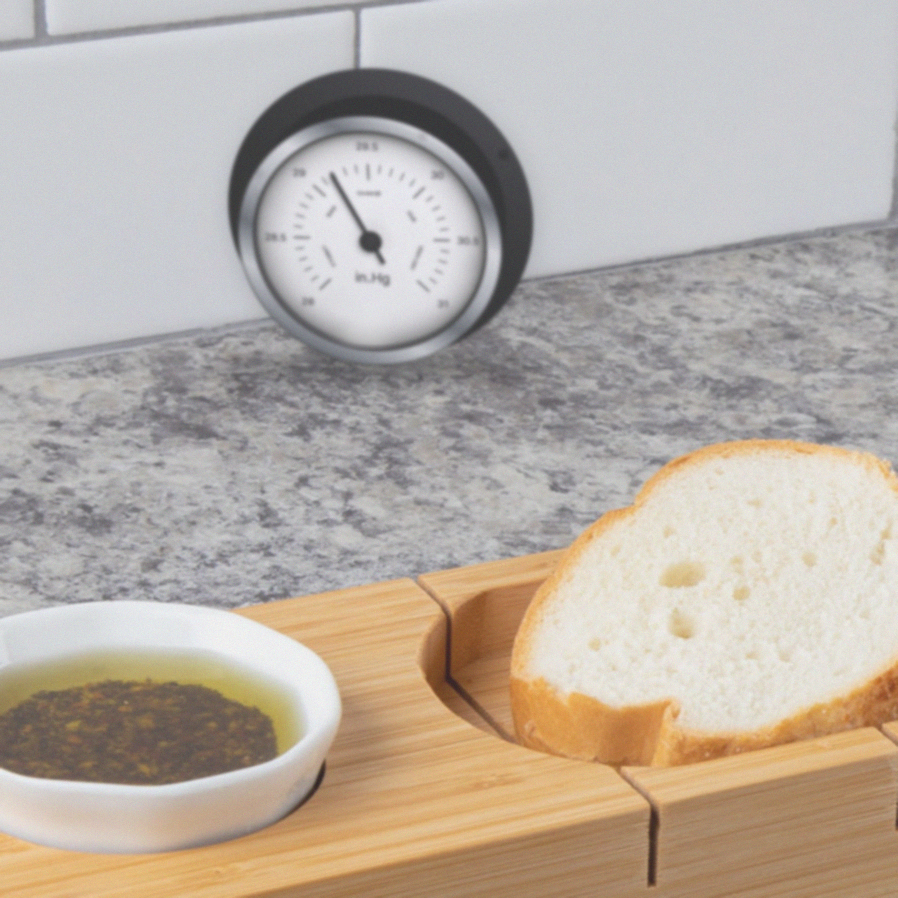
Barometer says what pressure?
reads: 29.2 inHg
